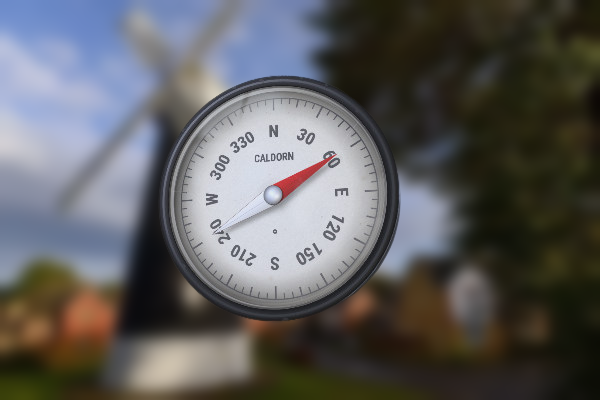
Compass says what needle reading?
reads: 60 °
